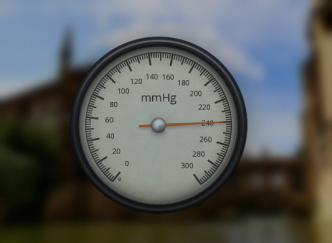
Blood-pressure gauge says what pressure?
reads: 240 mmHg
